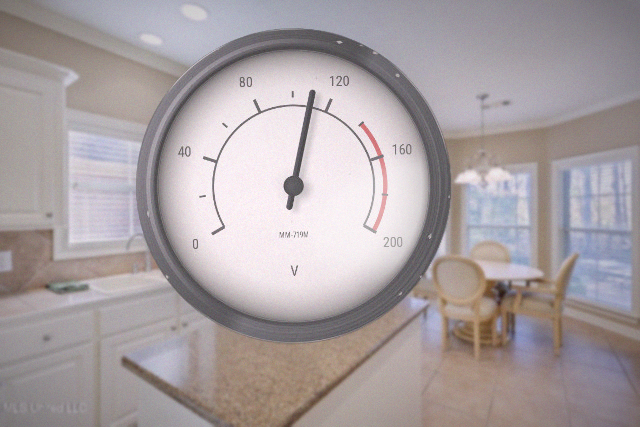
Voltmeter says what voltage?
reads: 110 V
